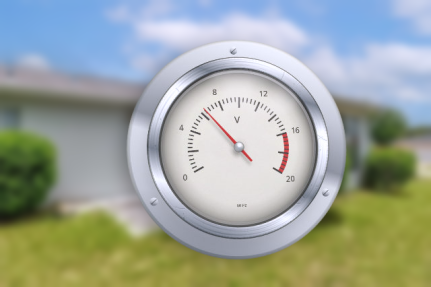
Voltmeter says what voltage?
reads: 6.4 V
